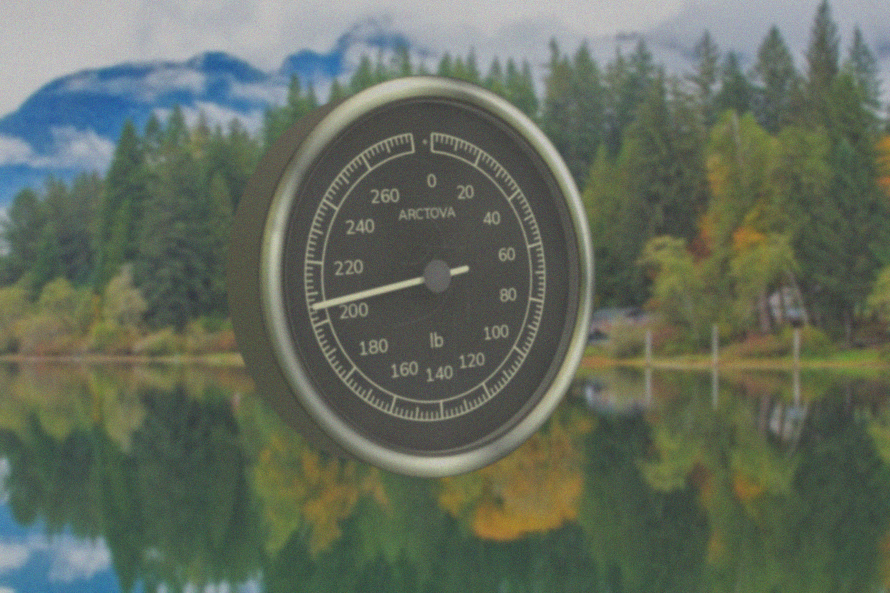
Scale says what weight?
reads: 206 lb
